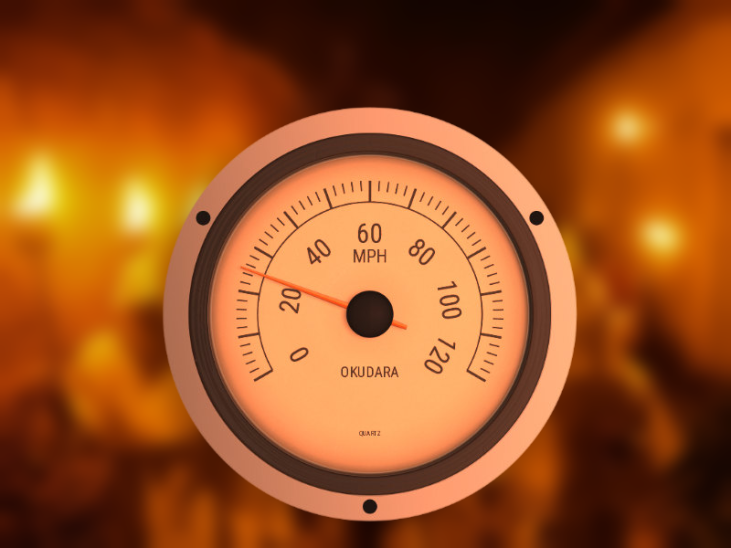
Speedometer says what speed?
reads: 25 mph
